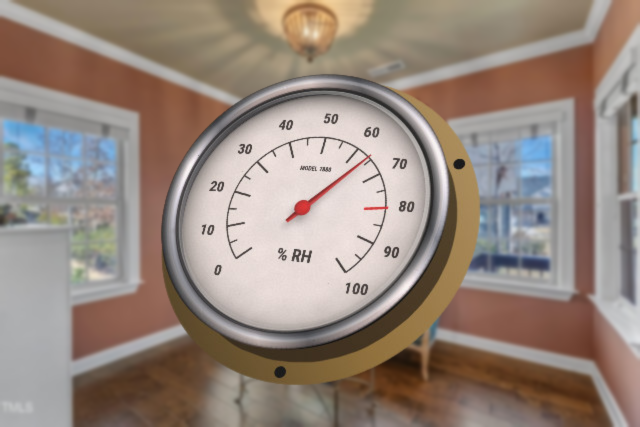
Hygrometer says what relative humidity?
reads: 65 %
